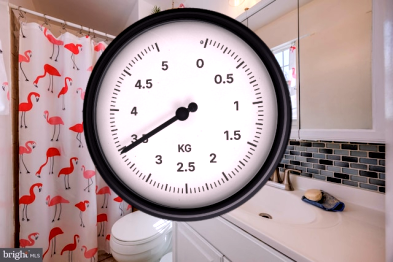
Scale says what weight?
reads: 3.45 kg
